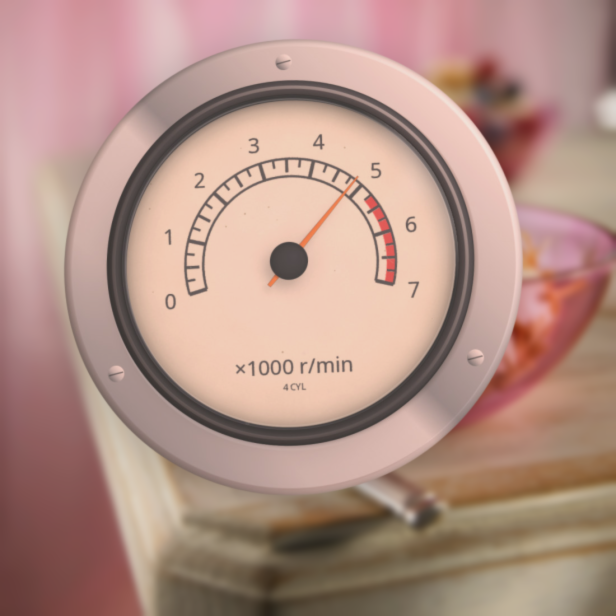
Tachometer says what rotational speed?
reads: 4875 rpm
